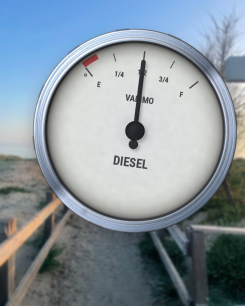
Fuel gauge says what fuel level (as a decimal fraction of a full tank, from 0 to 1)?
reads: 0.5
